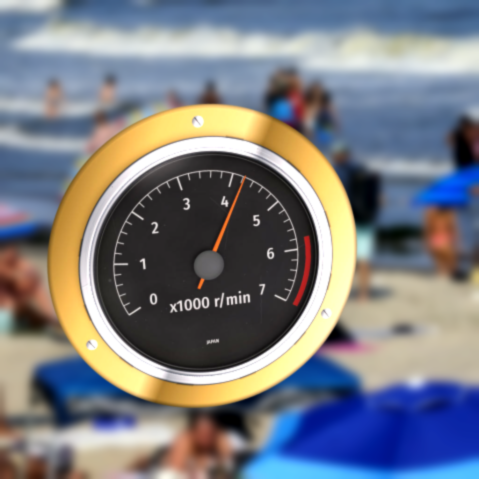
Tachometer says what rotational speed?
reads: 4200 rpm
